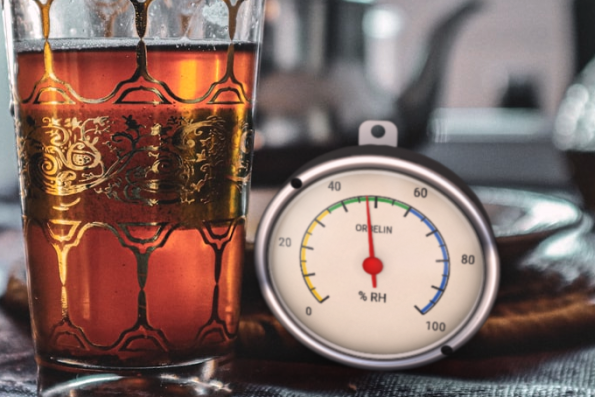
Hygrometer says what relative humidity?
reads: 47.5 %
